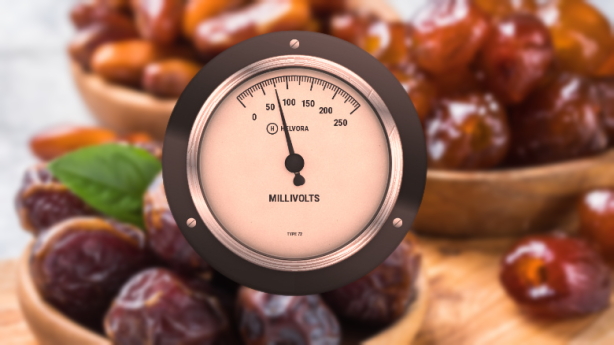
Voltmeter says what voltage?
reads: 75 mV
